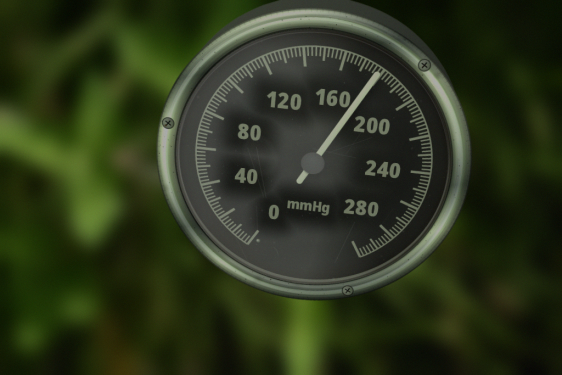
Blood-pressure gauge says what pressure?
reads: 178 mmHg
